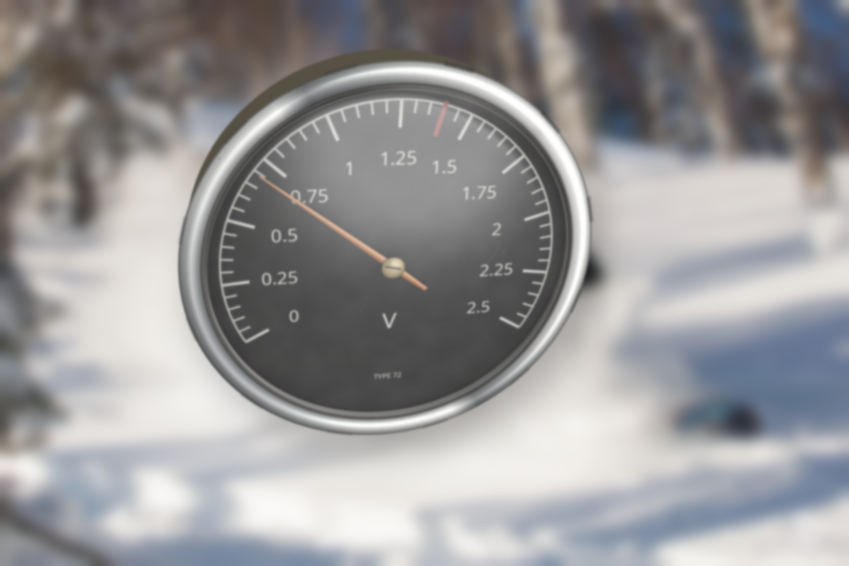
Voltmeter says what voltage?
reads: 0.7 V
